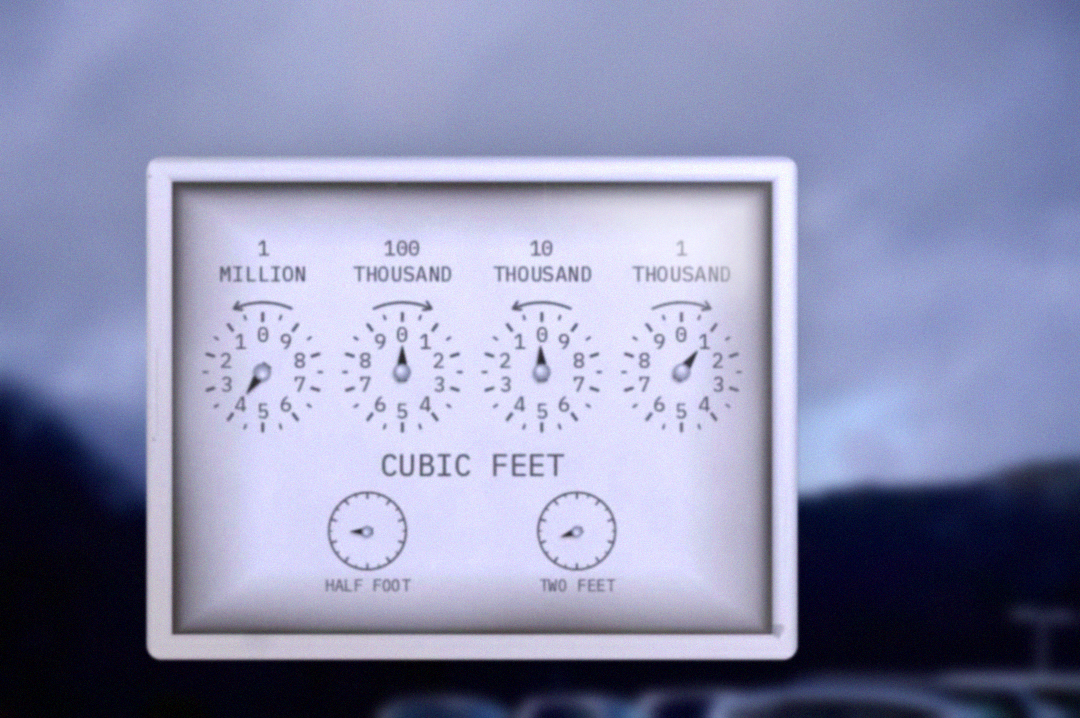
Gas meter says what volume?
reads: 400100 ft³
